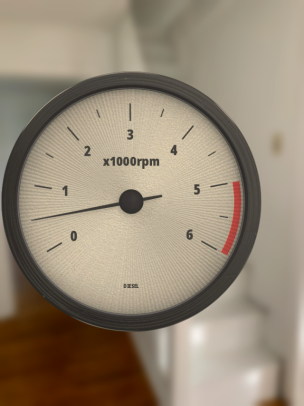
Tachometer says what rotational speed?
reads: 500 rpm
